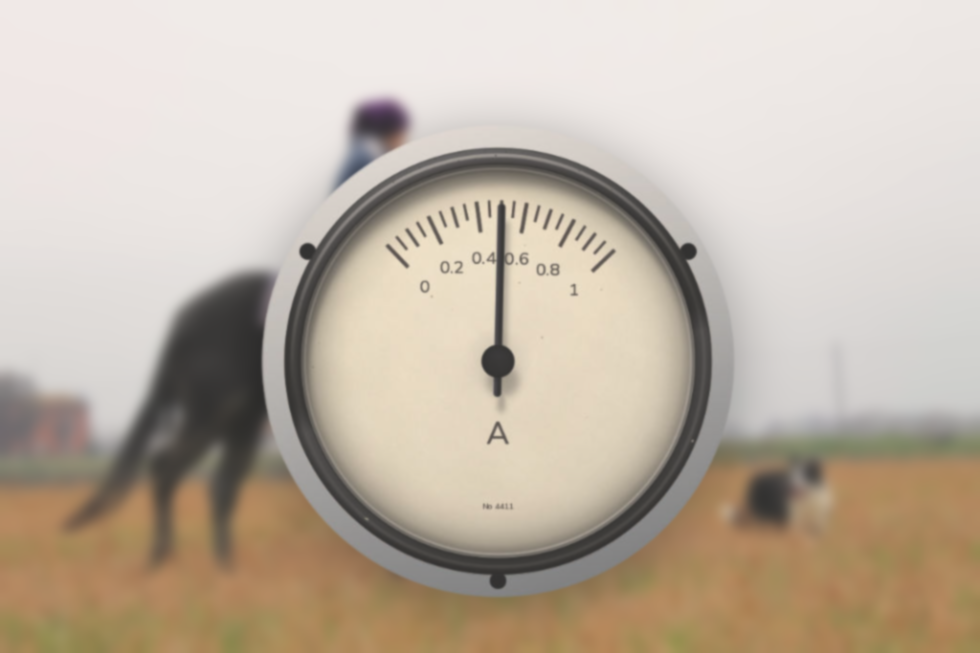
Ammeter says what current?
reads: 0.5 A
